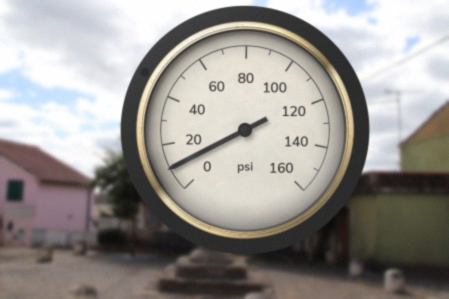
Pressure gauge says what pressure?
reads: 10 psi
